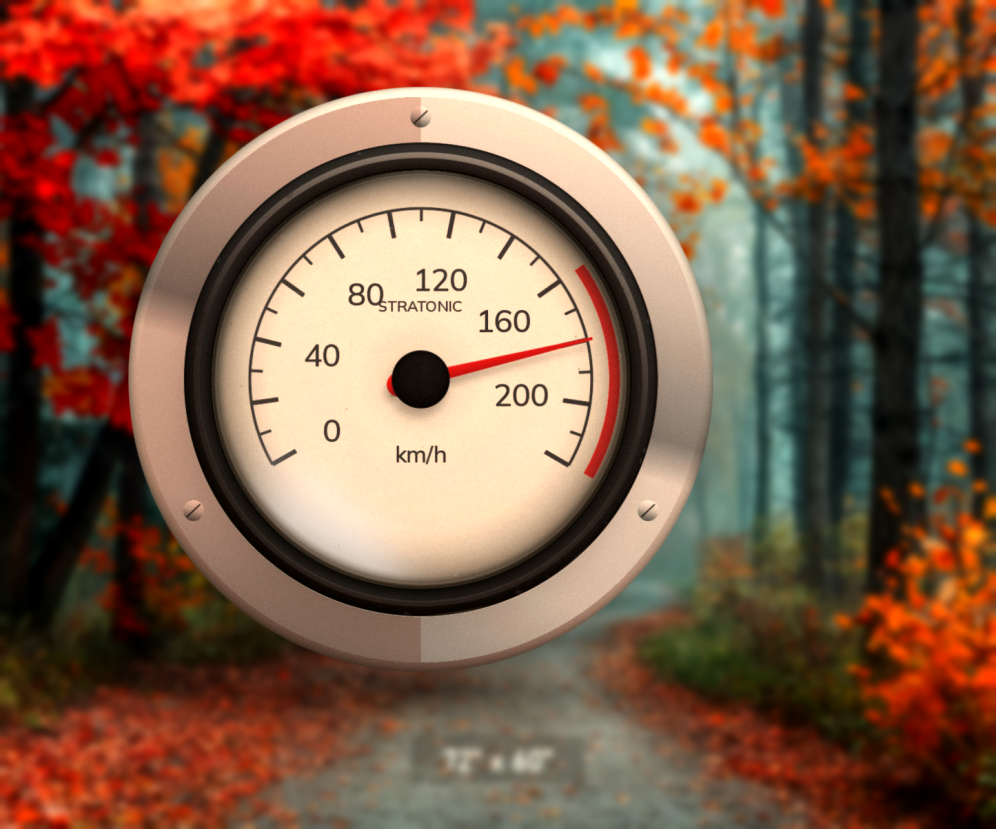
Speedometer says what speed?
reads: 180 km/h
